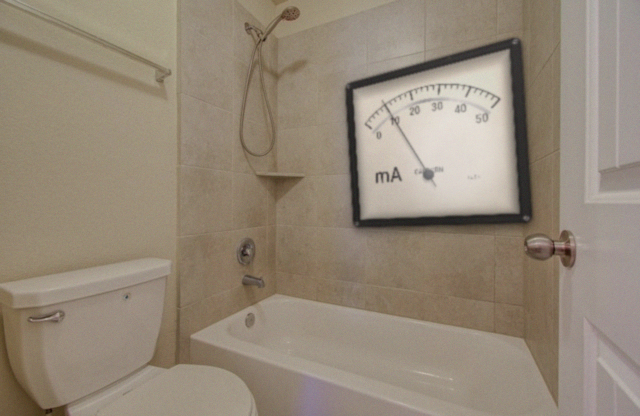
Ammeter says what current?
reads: 10 mA
